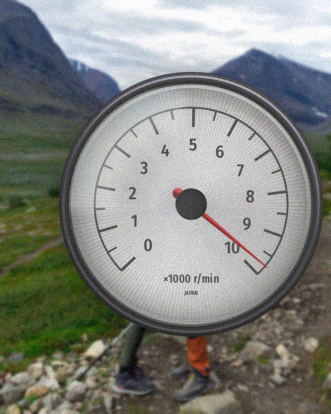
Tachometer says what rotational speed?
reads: 9750 rpm
